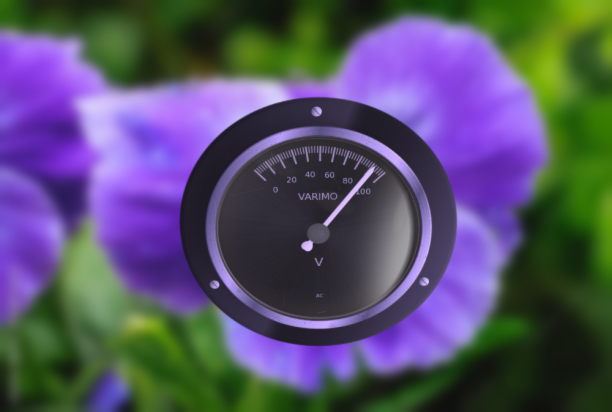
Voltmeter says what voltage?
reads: 90 V
